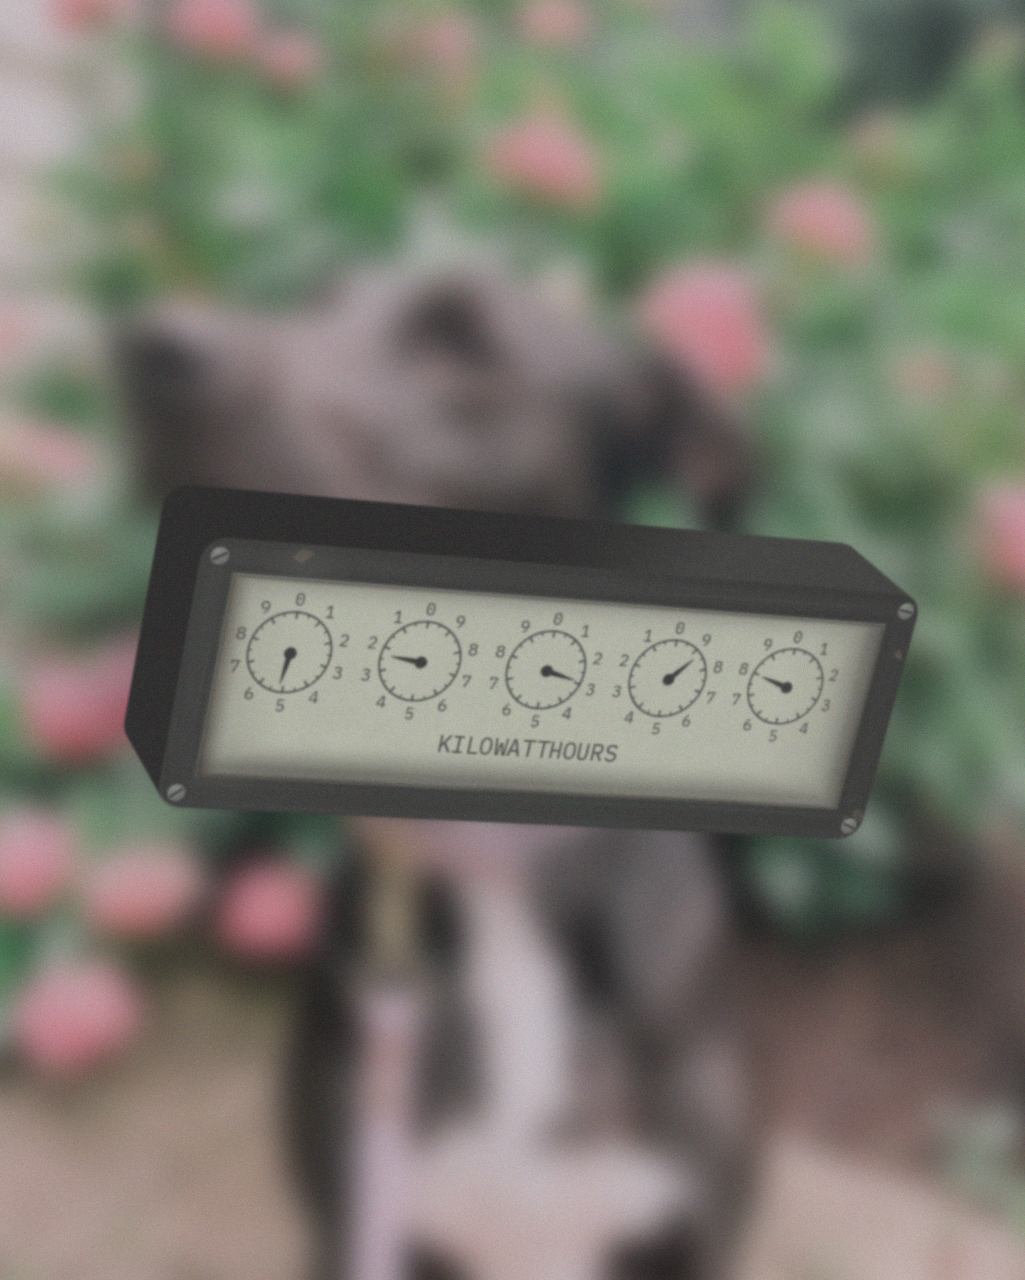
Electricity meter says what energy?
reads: 52288 kWh
